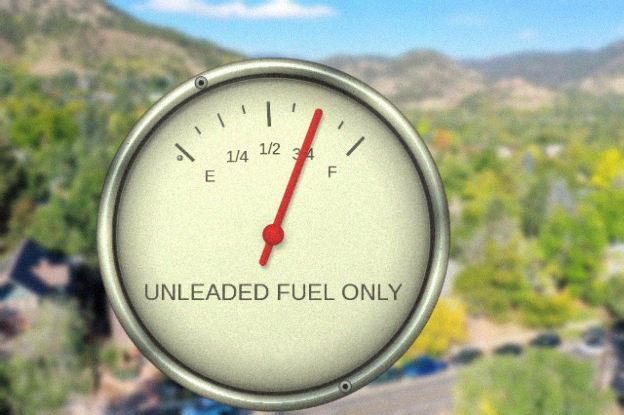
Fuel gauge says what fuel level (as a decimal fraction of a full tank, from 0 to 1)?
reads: 0.75
